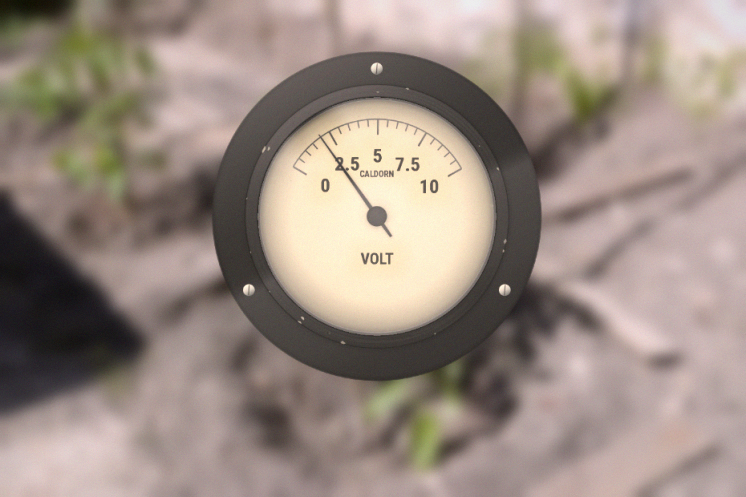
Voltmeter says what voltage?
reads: 2 V
